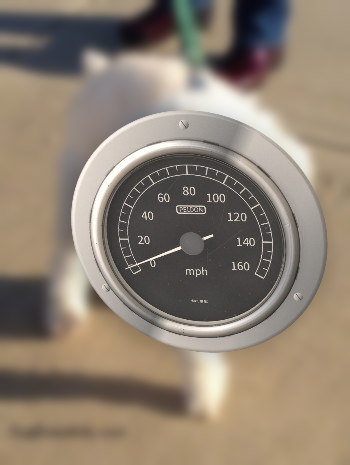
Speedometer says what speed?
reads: 5 mph
